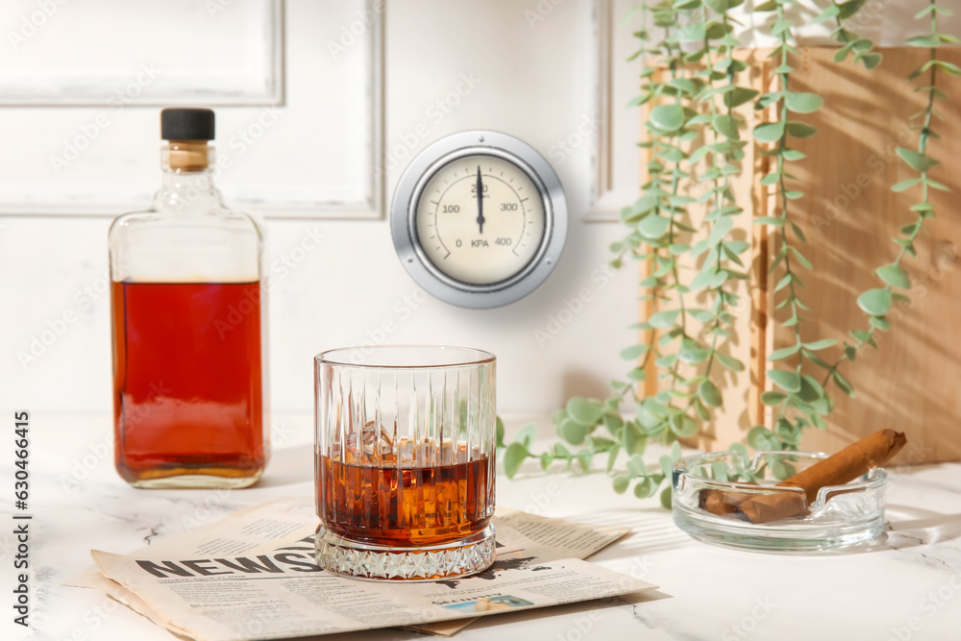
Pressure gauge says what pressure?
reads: 200 kPa
